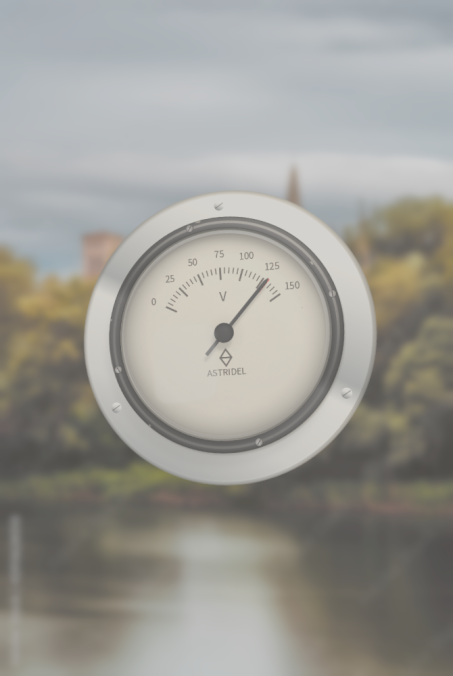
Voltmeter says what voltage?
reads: 130 V
